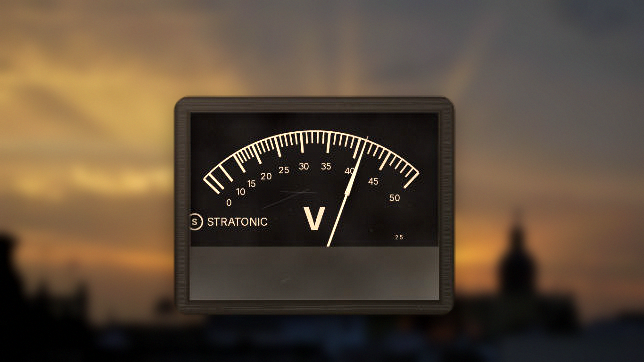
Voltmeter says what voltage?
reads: 41 V
